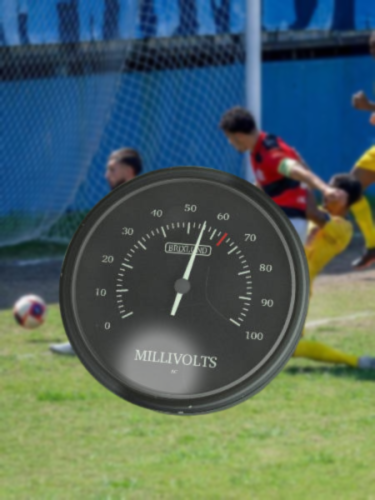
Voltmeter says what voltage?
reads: 56 mV
